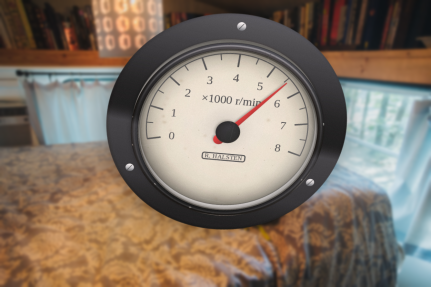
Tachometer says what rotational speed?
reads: 5500 rpm
